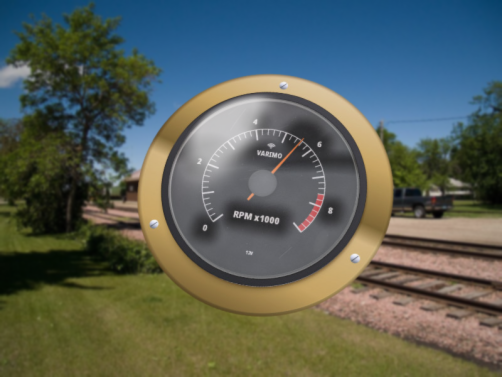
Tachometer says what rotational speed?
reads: 5600 rpm
